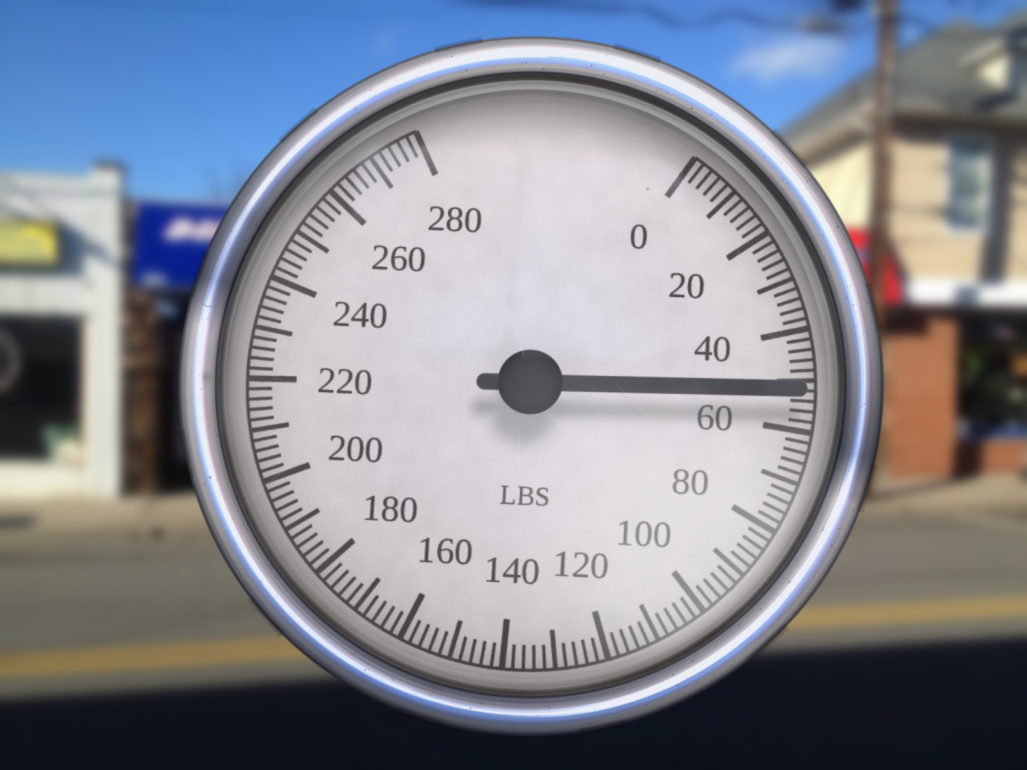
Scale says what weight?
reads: 52 lb
